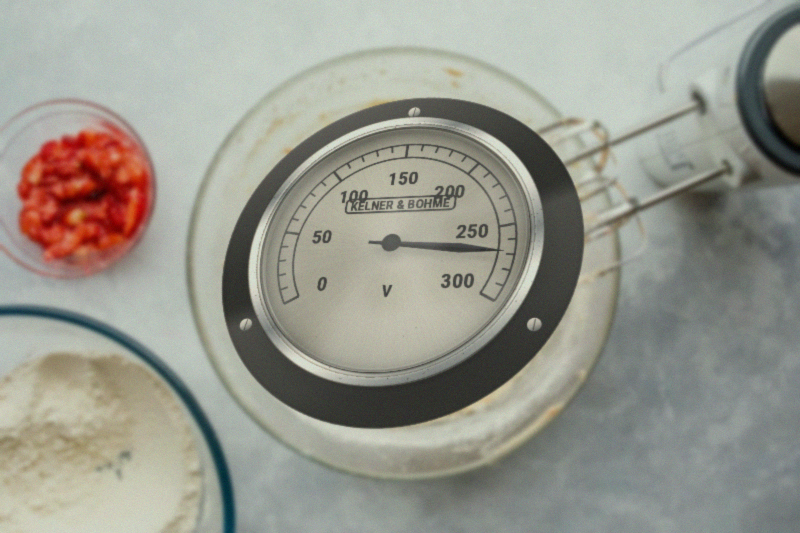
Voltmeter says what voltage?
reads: 270 V
